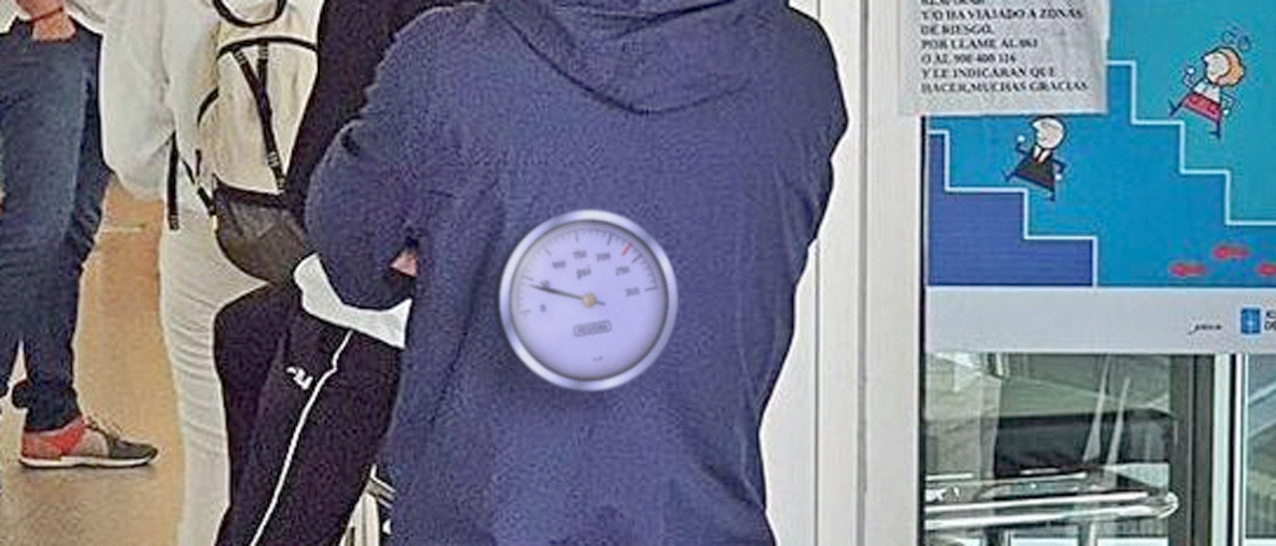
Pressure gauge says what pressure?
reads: 40 psi
